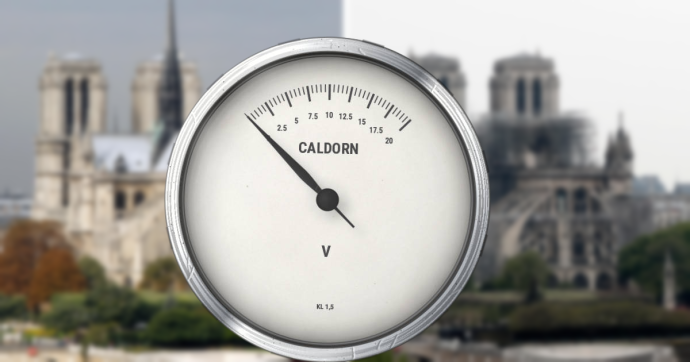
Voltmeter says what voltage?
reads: 0 V
